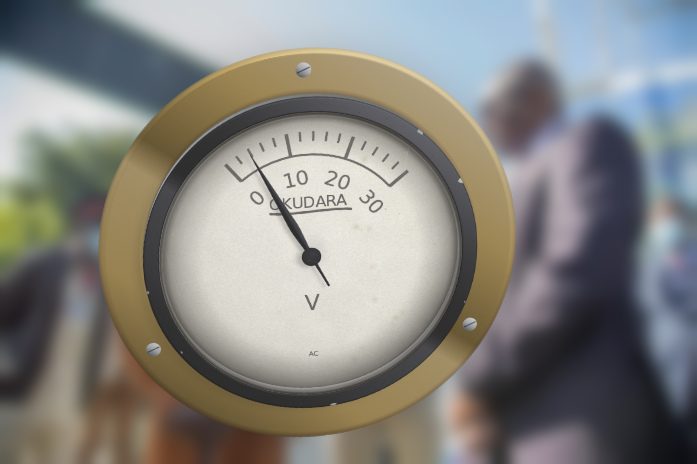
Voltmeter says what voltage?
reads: 4 V
